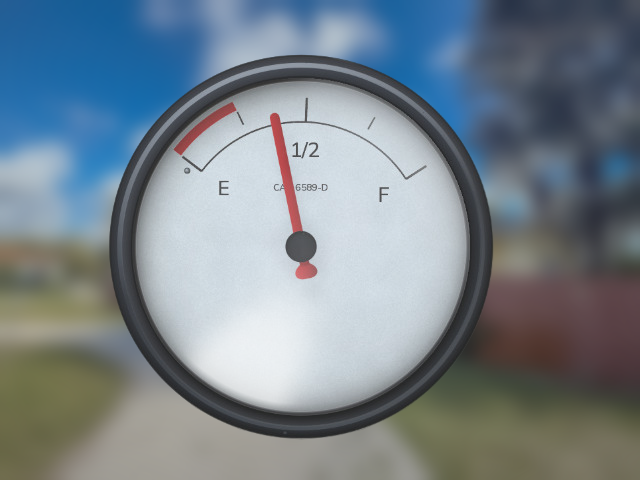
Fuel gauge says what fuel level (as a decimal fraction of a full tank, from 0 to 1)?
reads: 0.375
